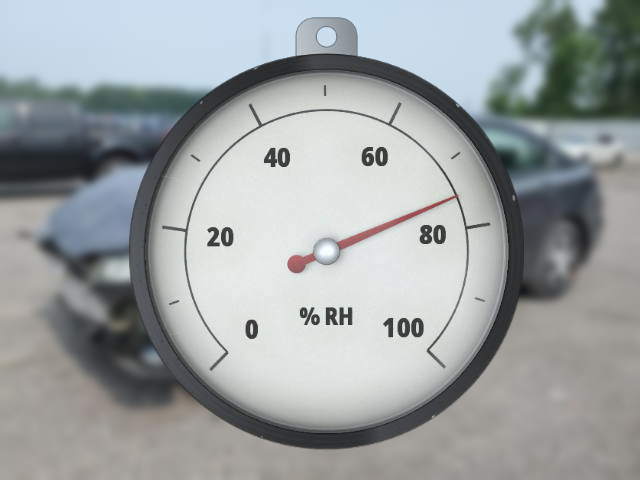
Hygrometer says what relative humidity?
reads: 75 %
